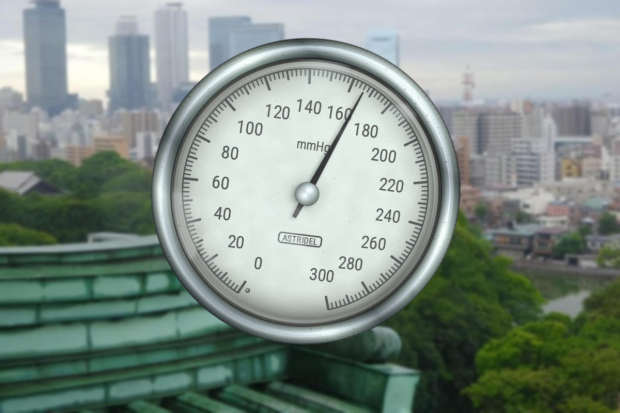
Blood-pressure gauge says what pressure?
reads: 166 mmHg
